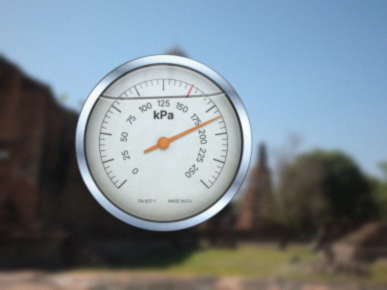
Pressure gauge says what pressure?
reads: 185 kPa
